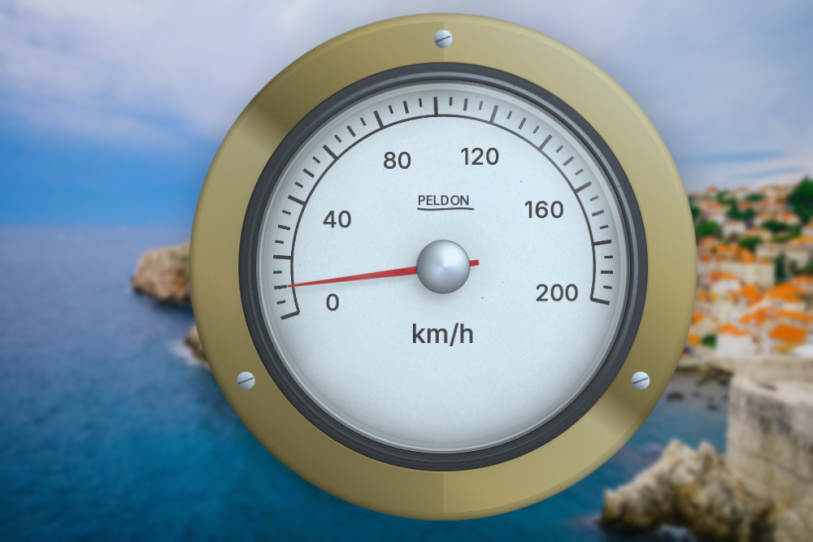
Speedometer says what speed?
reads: 10 km/h
